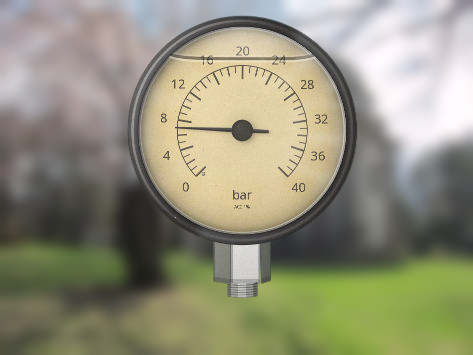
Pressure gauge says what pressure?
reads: 7 bar
